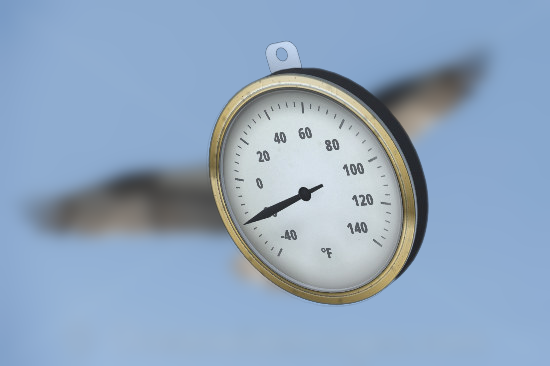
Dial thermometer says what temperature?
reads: -20 °F
